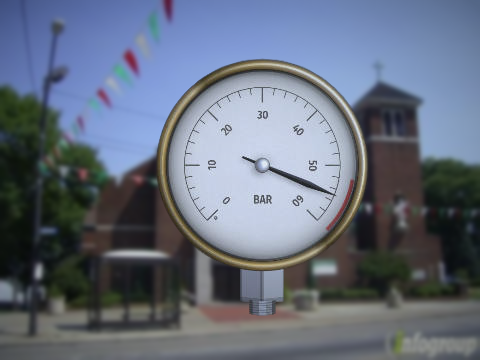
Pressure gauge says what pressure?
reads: 55 bar
